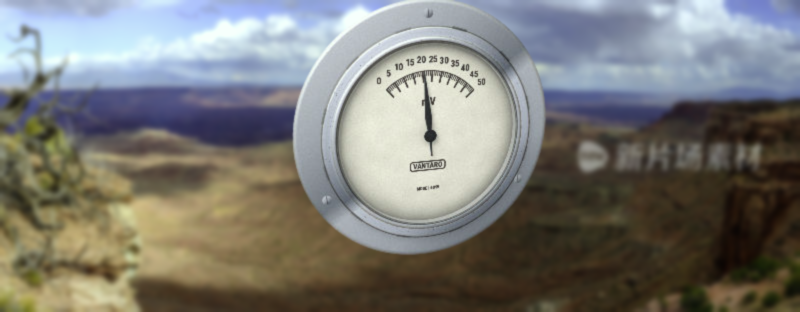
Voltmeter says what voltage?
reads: 20 mV
